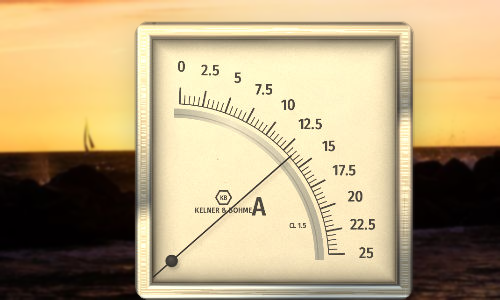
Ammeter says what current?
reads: 13.5 A
